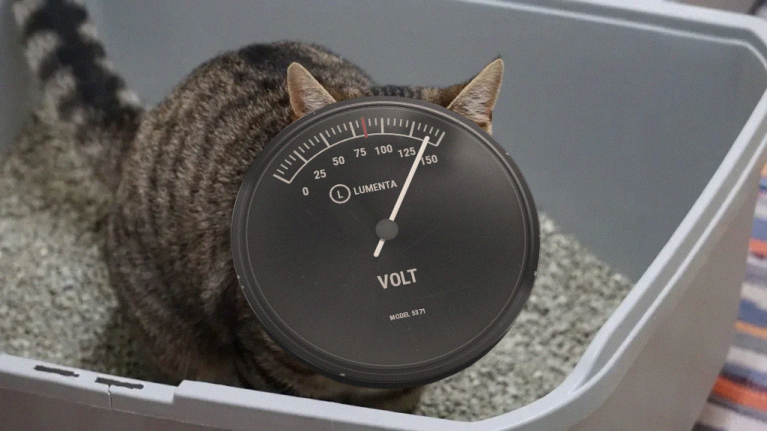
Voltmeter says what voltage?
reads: 140 V
